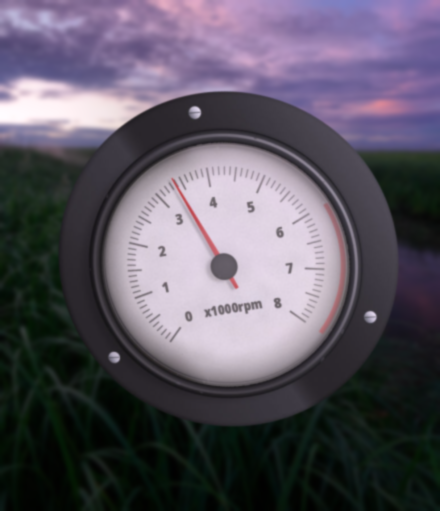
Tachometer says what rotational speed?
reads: 3400 rpm
